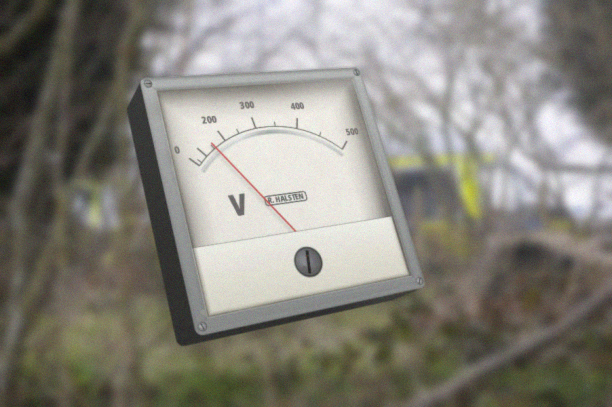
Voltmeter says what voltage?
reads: 150 V
